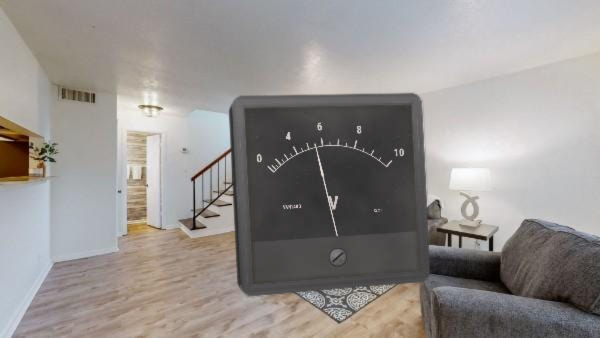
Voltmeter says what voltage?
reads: 5.5 V
